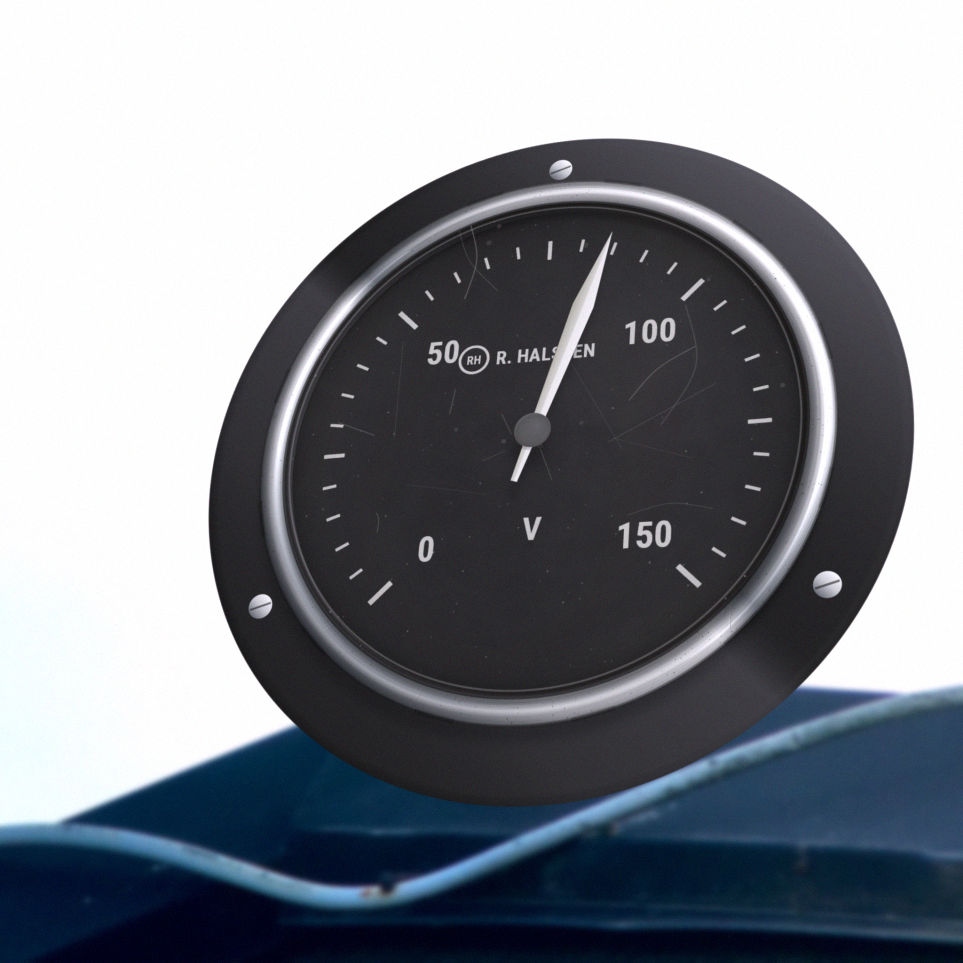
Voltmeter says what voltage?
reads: 85 V
